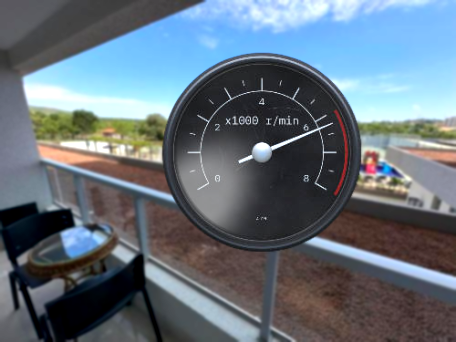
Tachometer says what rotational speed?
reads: 6250 rpm
